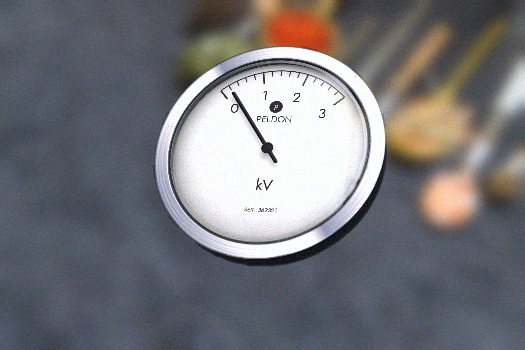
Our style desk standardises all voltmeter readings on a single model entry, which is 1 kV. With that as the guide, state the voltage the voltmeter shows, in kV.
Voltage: 0.2 kV
